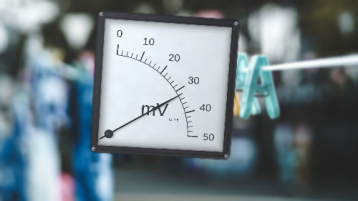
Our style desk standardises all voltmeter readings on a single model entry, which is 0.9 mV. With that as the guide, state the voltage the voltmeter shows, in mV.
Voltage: 32 mV
